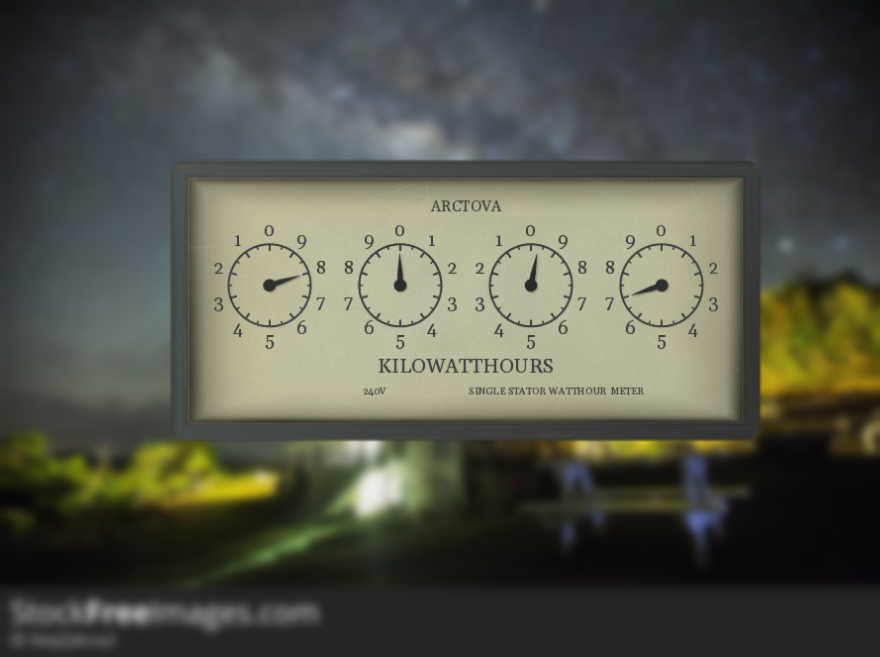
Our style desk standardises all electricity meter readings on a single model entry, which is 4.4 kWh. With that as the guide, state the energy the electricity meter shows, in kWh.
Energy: 7997 kWh
